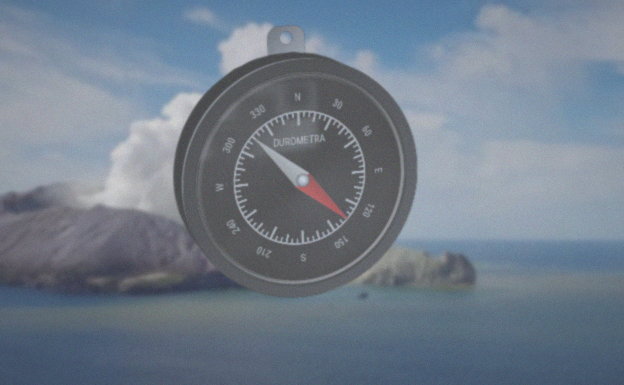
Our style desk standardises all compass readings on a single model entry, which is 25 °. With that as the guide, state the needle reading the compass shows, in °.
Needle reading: 135 °
